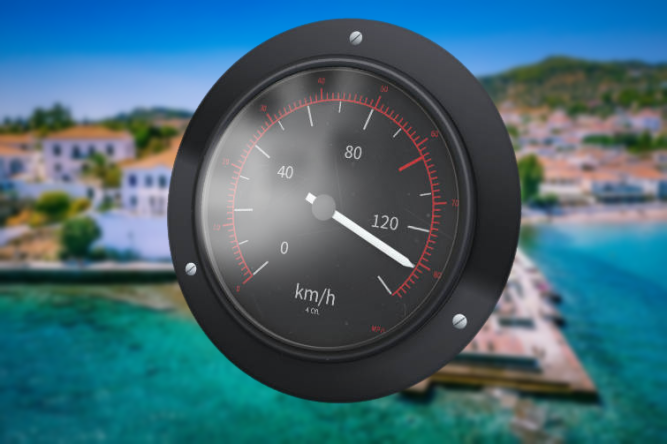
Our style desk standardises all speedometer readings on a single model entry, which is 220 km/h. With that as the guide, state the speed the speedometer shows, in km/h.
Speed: 130 km/h
